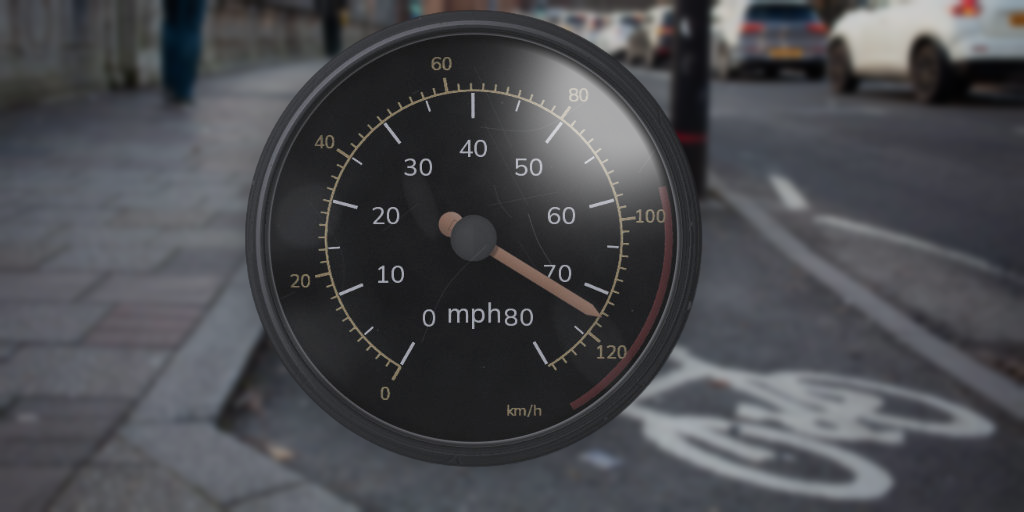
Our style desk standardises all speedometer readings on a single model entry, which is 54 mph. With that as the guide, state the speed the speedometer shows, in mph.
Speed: 72.5 mph
